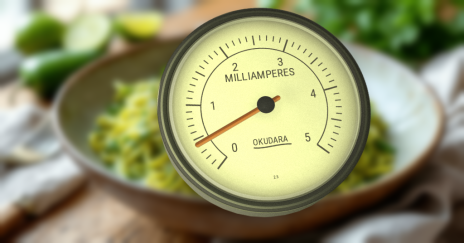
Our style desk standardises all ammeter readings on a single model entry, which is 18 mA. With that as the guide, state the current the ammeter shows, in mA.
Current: 0.4 mA
